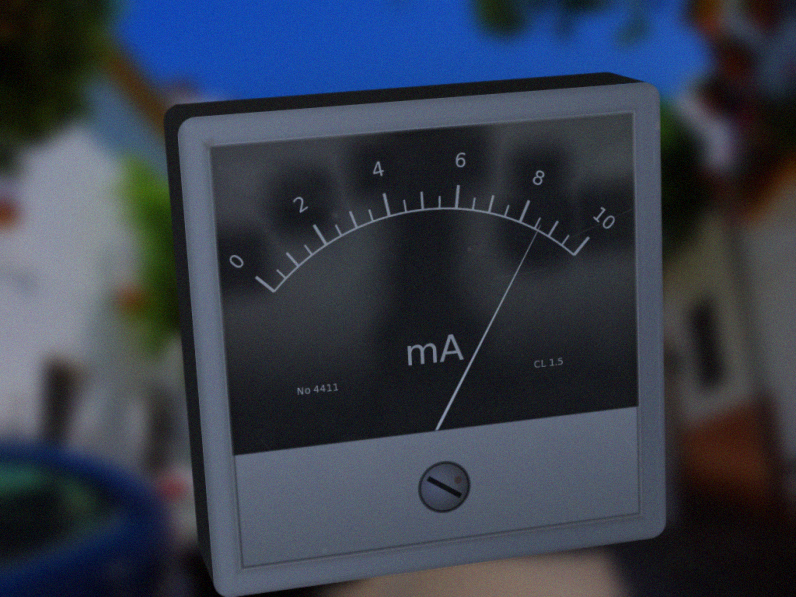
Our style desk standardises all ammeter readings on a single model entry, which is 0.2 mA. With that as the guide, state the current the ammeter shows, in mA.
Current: 8.5 mA
